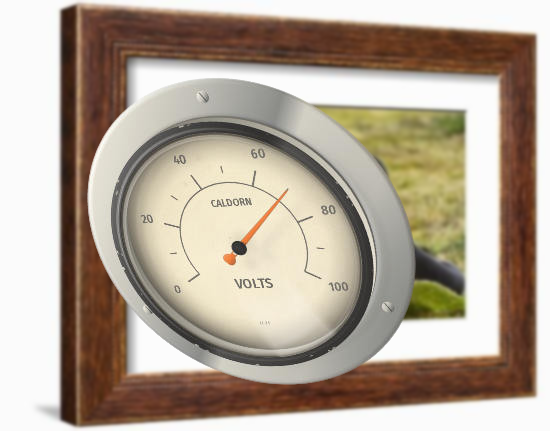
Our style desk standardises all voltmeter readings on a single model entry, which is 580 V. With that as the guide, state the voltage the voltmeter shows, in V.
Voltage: 70 V
